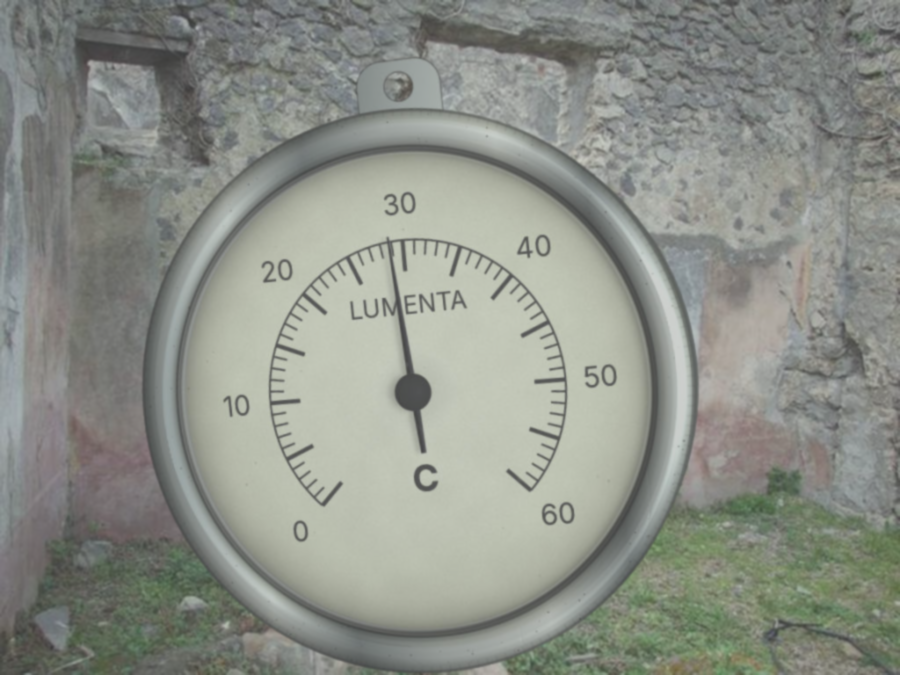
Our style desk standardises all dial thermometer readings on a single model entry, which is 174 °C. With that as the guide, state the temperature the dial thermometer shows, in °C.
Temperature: 29 °C
